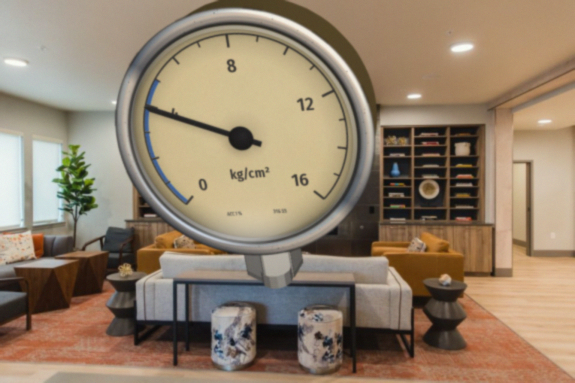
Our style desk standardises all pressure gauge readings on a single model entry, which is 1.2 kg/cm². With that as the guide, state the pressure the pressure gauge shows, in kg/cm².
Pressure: 4 kg/cm²
